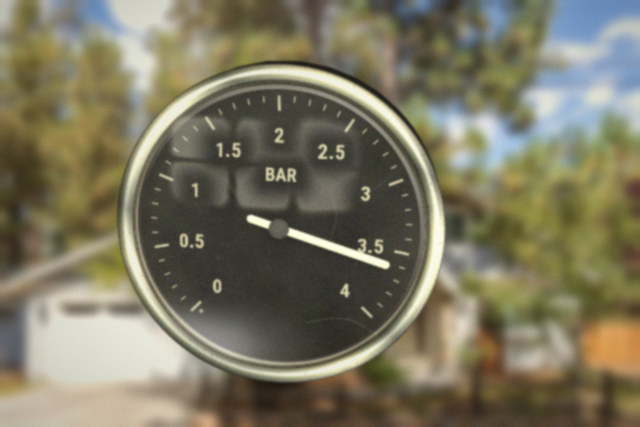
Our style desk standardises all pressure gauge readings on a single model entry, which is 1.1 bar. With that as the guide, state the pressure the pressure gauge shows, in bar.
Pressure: 3.6 bar
